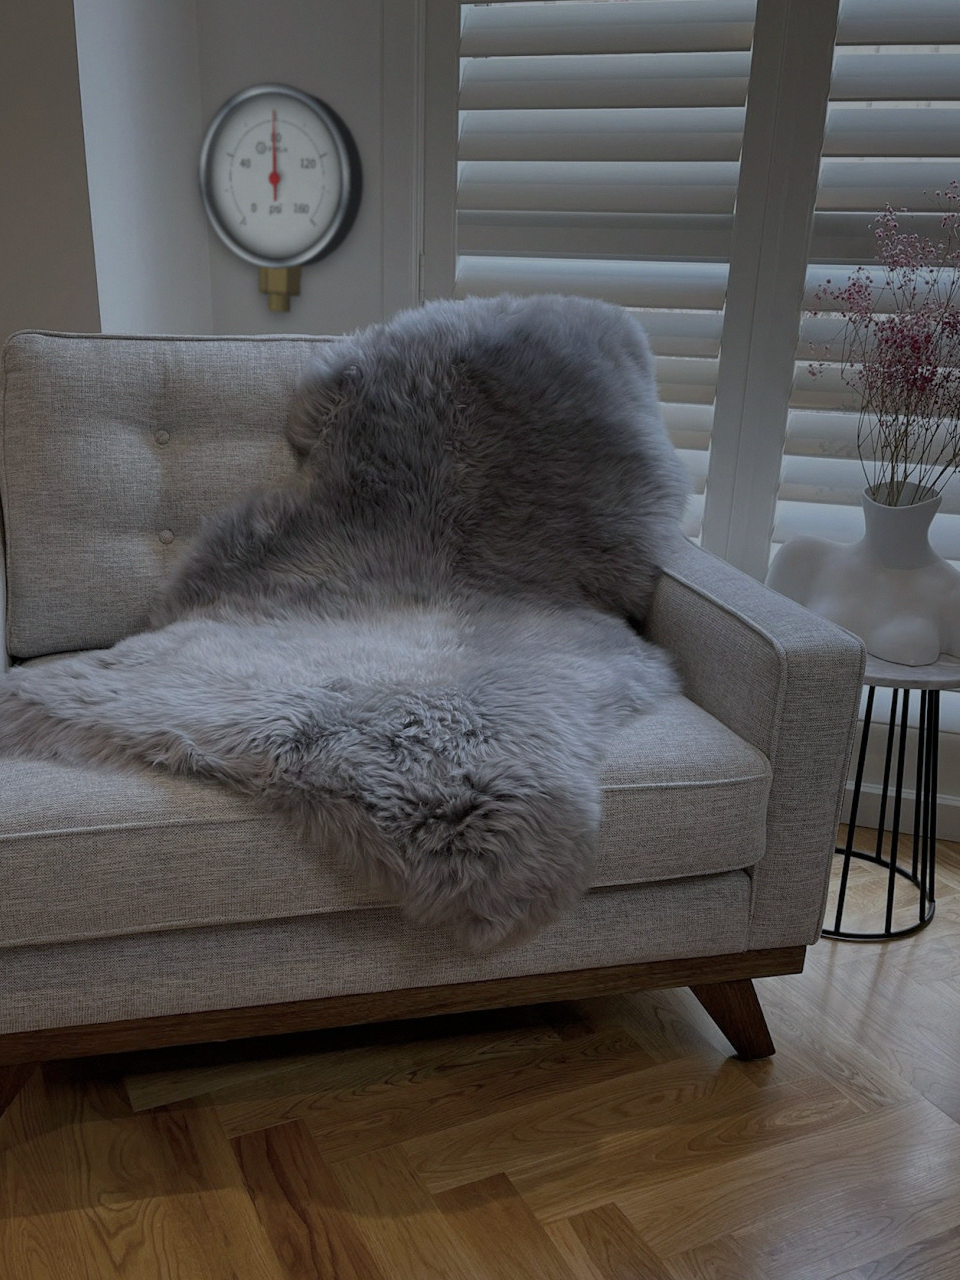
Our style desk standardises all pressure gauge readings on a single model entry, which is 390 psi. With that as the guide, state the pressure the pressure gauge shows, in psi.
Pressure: 80 psi
